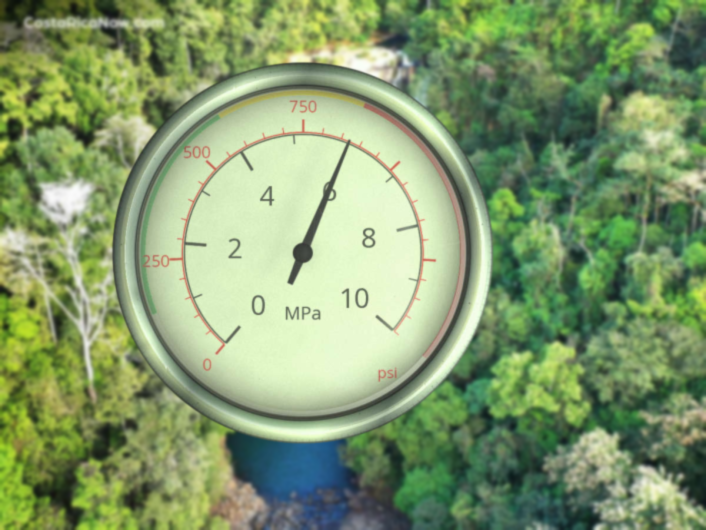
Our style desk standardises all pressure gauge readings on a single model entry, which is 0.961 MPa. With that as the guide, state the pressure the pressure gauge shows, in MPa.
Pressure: 6 MPa
